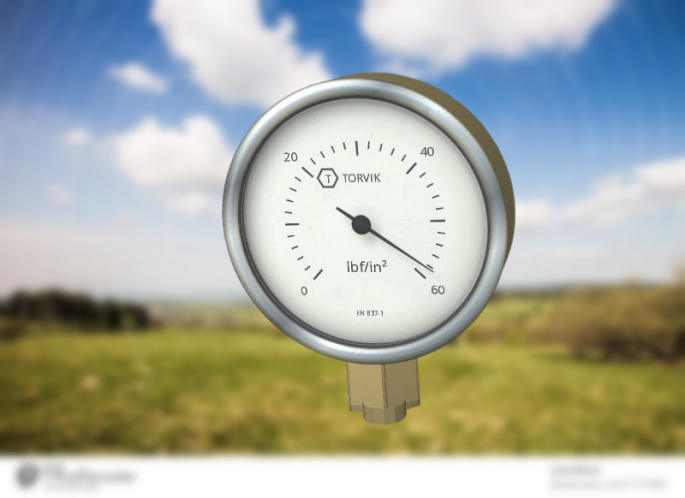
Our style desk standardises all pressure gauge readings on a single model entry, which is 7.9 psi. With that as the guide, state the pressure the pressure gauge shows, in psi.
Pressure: 58 psi
